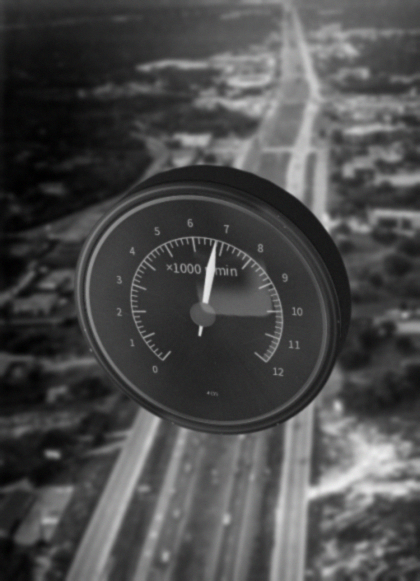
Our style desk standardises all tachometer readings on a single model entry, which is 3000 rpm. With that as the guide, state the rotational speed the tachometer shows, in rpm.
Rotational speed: 6800 rpm
